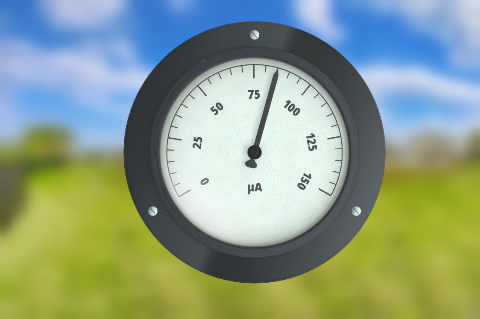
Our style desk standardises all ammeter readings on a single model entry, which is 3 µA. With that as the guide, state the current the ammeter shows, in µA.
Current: 85 µA
